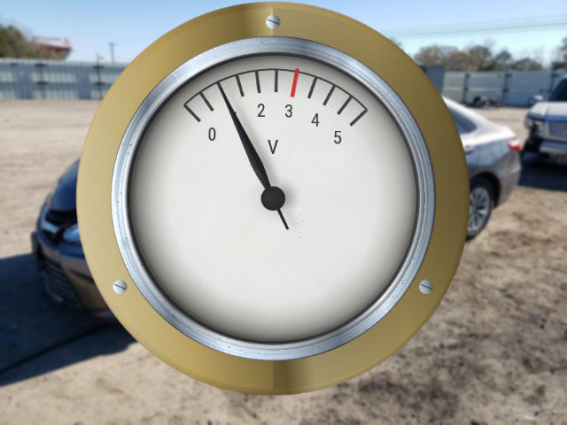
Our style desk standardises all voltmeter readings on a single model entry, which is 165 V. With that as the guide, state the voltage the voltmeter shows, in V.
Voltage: 1 V
